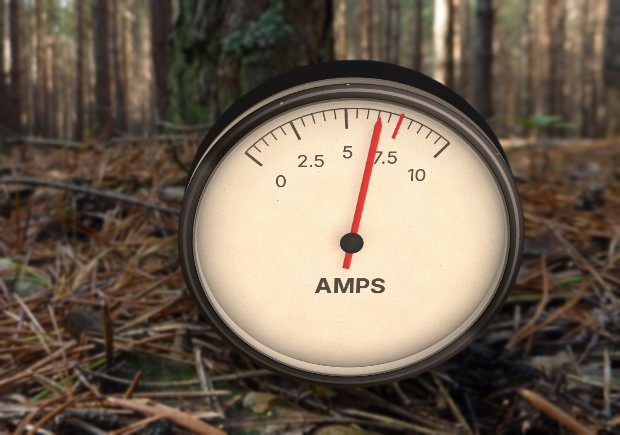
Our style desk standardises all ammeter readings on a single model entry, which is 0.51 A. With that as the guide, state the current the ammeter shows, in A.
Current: 6.5 A
